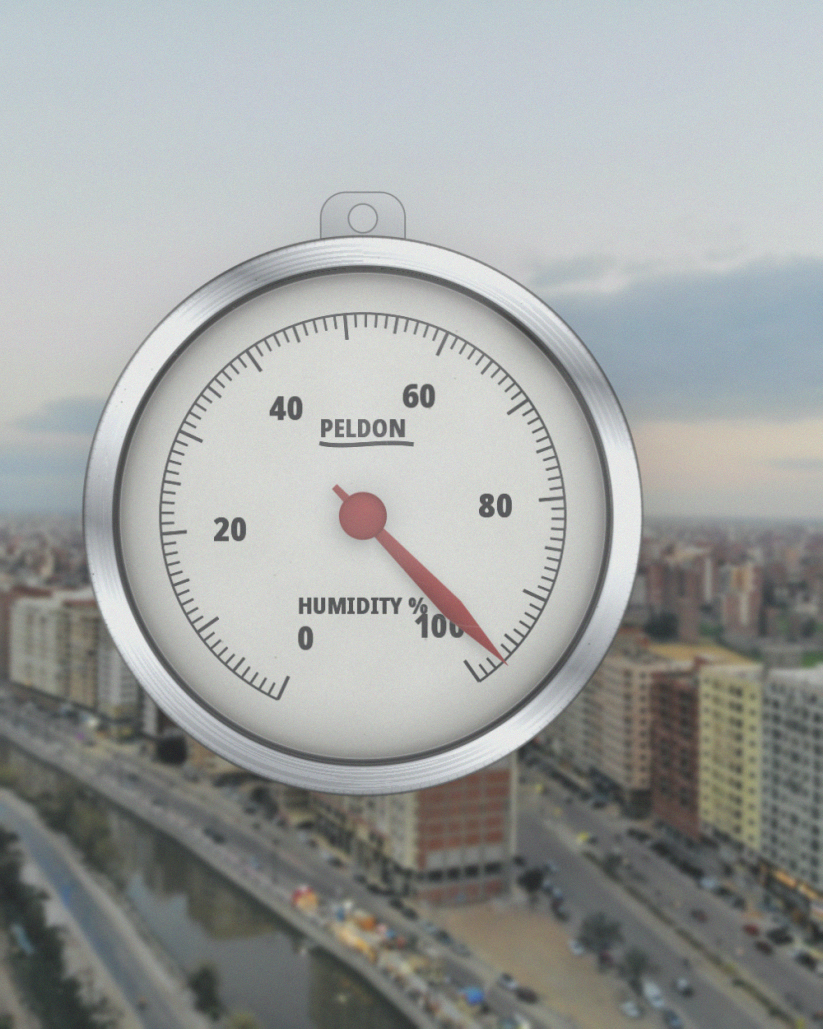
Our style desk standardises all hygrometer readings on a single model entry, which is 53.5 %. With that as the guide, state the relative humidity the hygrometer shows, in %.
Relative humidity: 97 %
